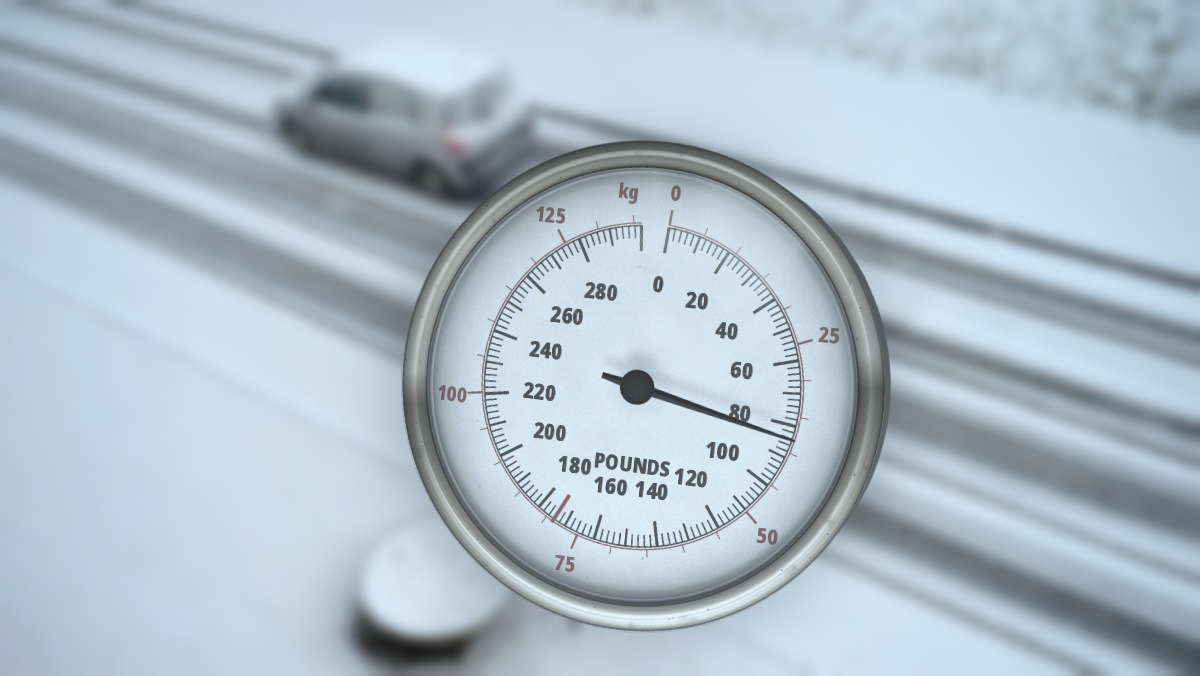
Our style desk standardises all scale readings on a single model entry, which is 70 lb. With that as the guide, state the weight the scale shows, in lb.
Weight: 84 lb
